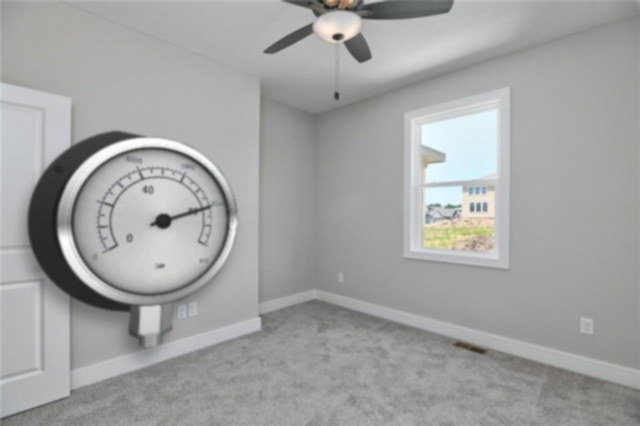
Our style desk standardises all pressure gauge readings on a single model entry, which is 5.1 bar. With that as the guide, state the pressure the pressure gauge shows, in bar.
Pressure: 80 bar
